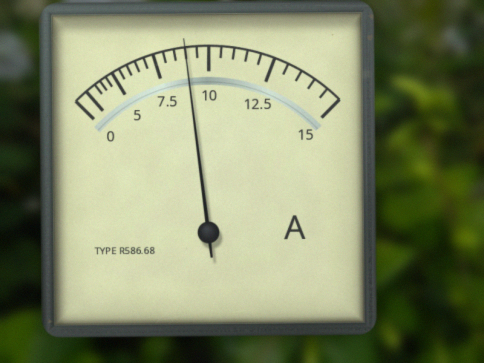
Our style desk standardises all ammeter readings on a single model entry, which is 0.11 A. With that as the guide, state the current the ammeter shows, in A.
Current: 9 A
